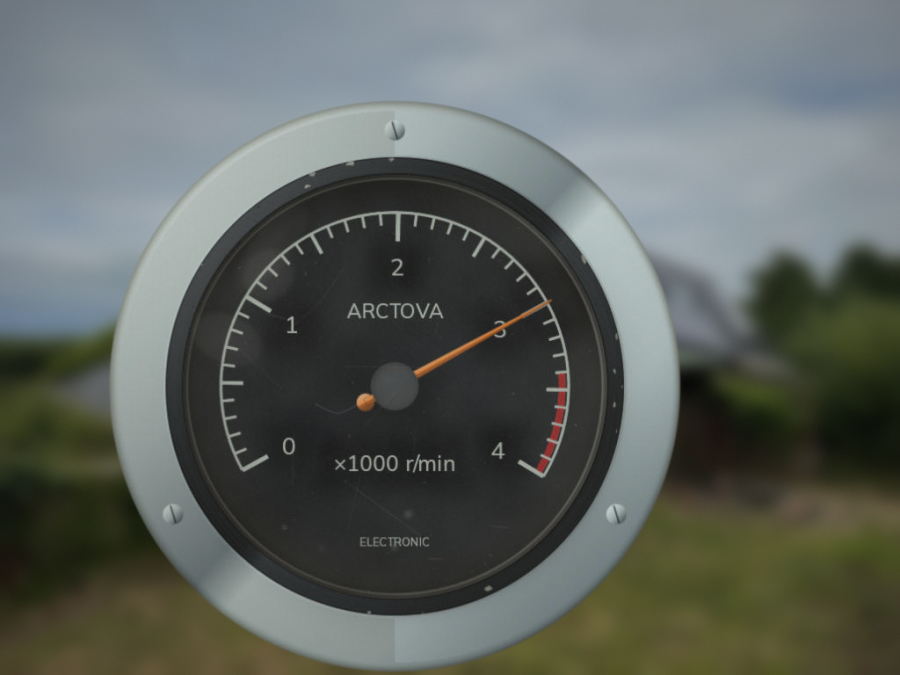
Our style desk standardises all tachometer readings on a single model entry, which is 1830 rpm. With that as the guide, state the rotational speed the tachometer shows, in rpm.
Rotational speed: 3000 rpm
